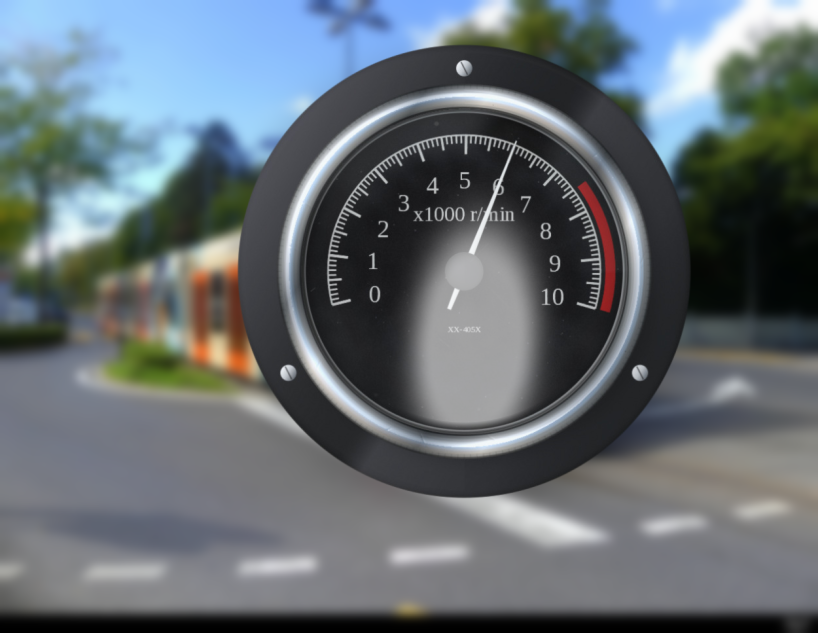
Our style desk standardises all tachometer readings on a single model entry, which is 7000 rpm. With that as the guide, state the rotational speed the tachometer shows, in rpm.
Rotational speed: 6000 rpm
